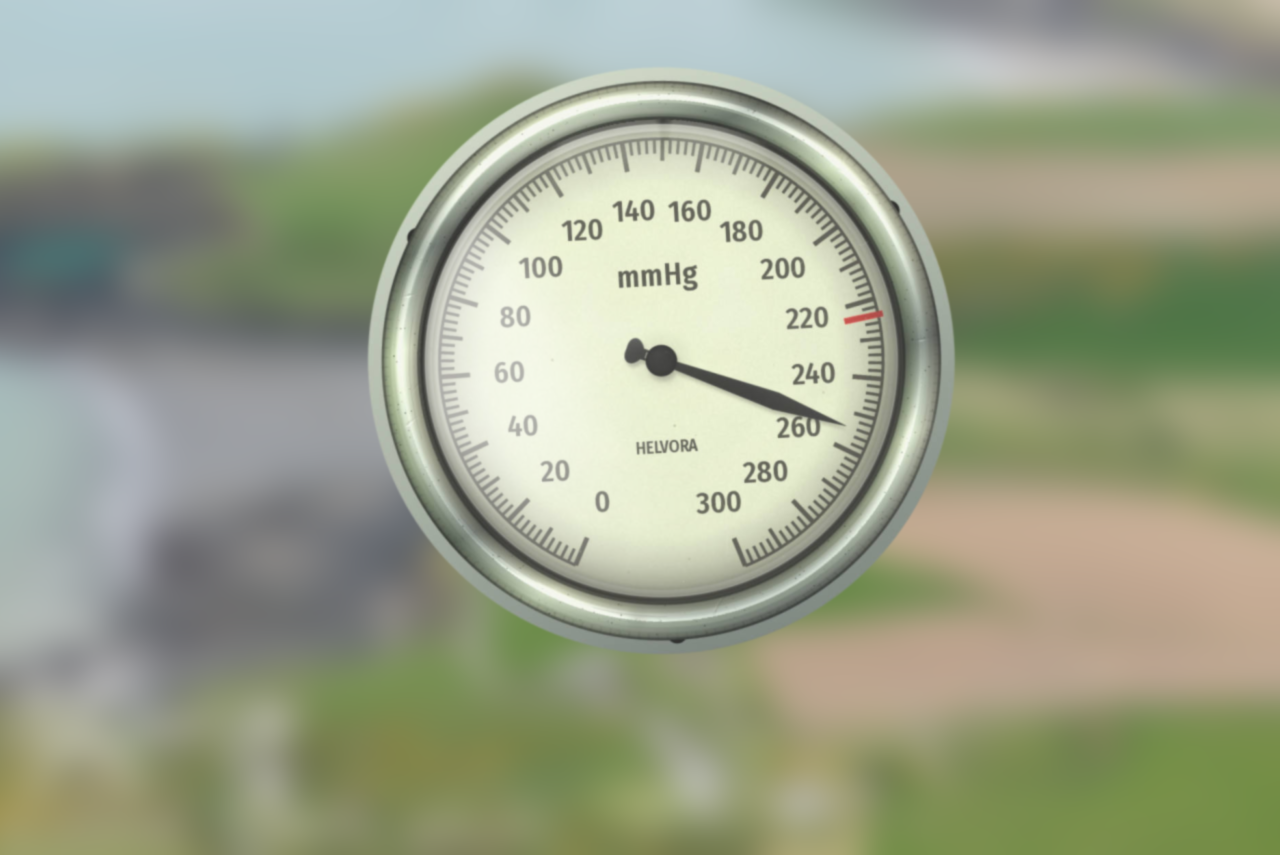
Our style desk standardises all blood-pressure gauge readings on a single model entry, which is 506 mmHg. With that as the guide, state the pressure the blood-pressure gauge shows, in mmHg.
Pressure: 254 mmHg
